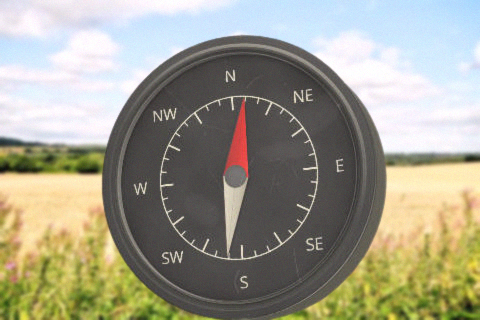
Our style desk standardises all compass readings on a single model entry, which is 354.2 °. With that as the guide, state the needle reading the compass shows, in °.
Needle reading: 10 °
